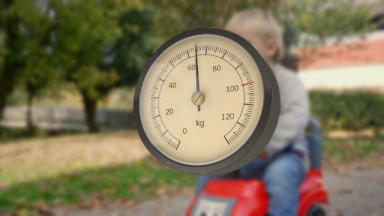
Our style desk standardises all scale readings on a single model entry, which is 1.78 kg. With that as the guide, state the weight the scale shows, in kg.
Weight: 65 kg
